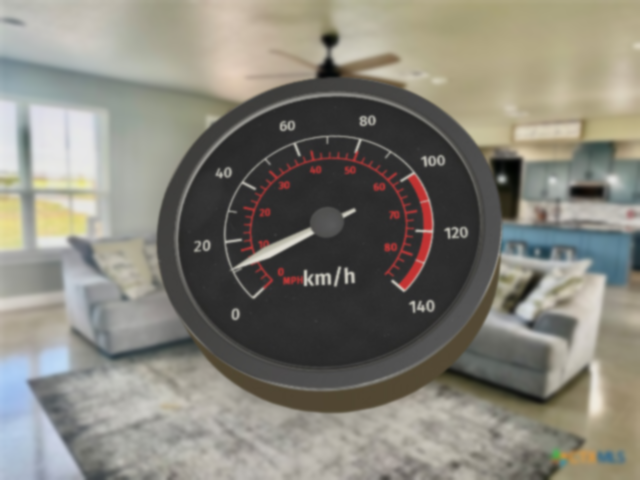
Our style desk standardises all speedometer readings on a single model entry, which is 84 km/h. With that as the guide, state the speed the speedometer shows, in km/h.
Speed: 10 km/h
